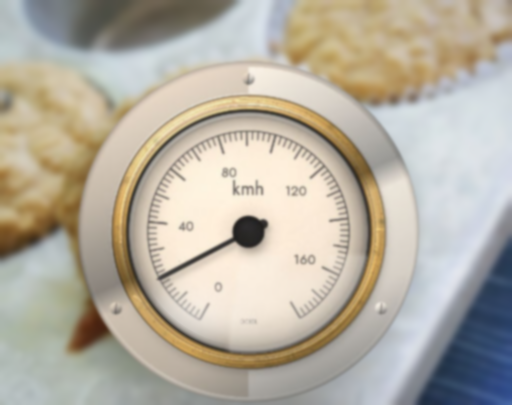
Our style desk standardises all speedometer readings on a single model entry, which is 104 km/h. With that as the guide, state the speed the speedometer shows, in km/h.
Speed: 20 km/h
